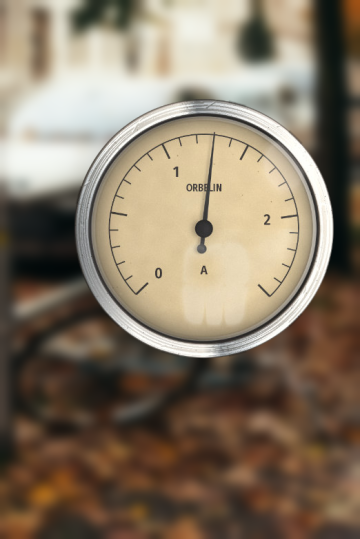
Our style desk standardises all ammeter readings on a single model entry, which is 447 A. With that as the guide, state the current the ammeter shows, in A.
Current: 1.3 A
